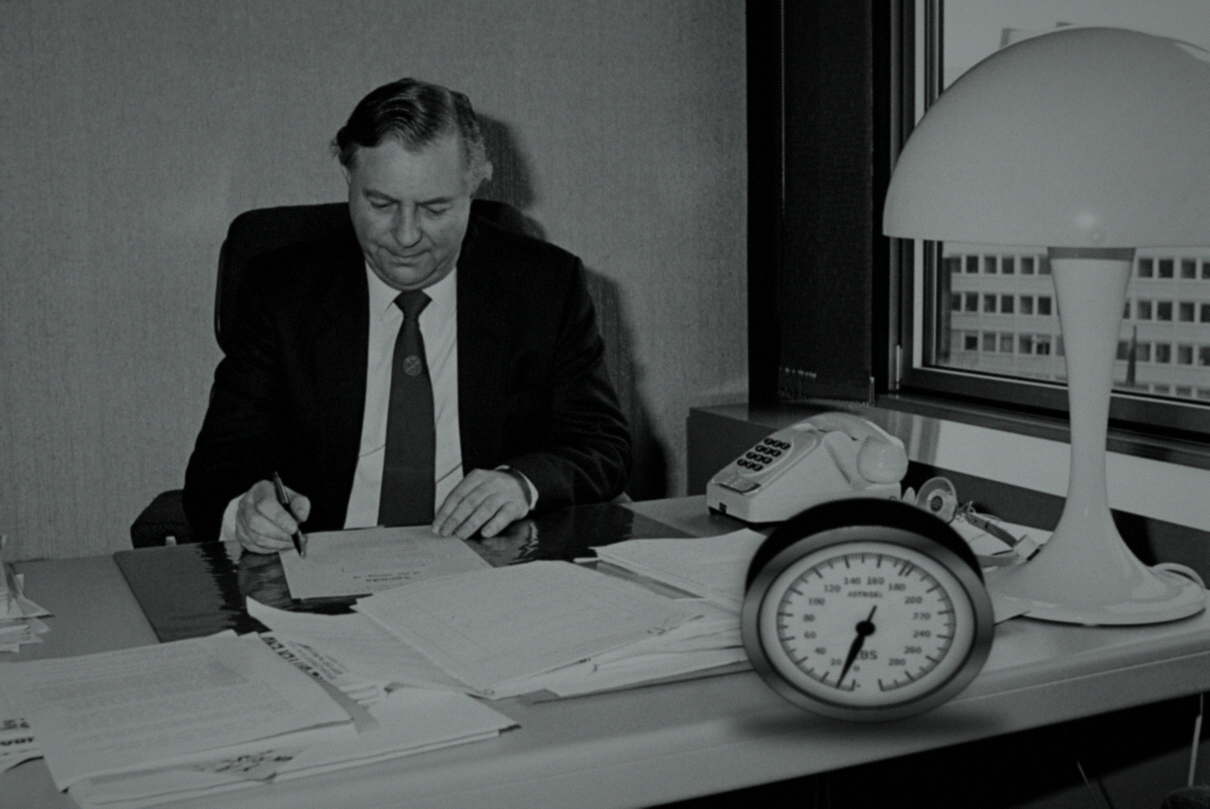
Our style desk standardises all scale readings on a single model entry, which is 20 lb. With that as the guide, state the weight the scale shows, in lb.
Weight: 10 lb
